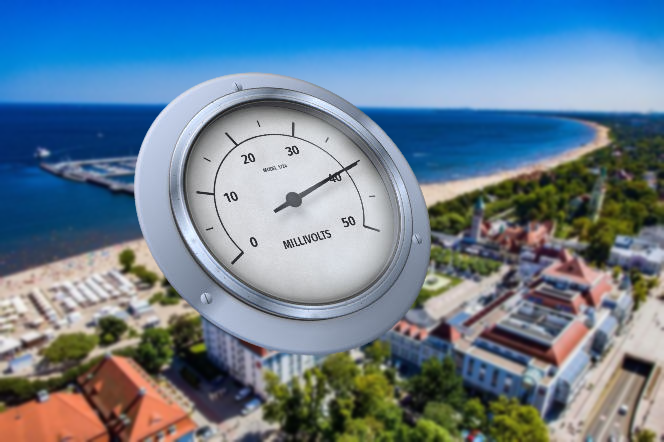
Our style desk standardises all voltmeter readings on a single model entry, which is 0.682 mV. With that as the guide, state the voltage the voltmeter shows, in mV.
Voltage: 40 mV
